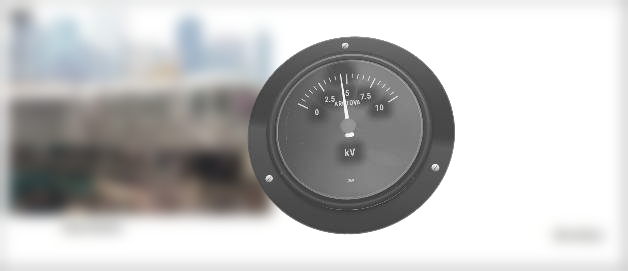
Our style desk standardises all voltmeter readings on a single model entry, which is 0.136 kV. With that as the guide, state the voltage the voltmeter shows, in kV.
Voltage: 4.5 kV
